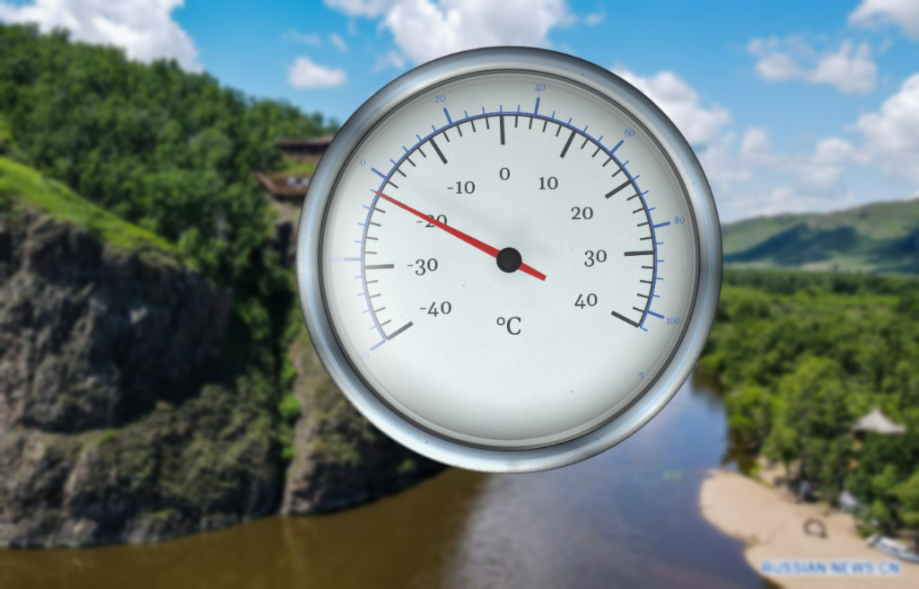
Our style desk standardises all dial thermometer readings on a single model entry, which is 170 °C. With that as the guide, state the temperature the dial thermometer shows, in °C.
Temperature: -20 °C
